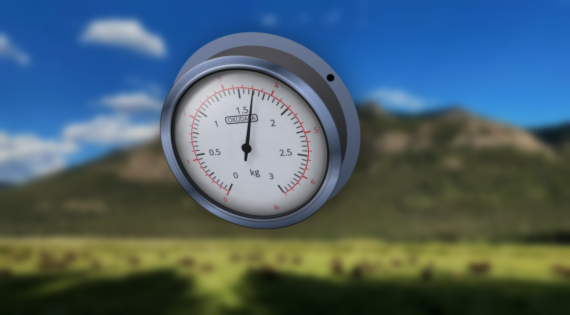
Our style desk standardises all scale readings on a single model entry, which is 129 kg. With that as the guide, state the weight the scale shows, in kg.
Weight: 1.65 kg
